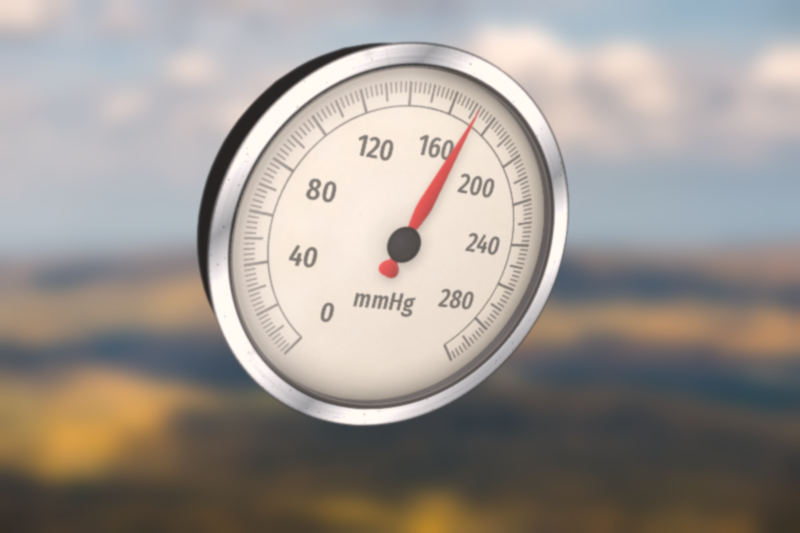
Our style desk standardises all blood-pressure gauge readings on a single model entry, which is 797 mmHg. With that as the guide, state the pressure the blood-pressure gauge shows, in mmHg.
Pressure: 170 mmHg
